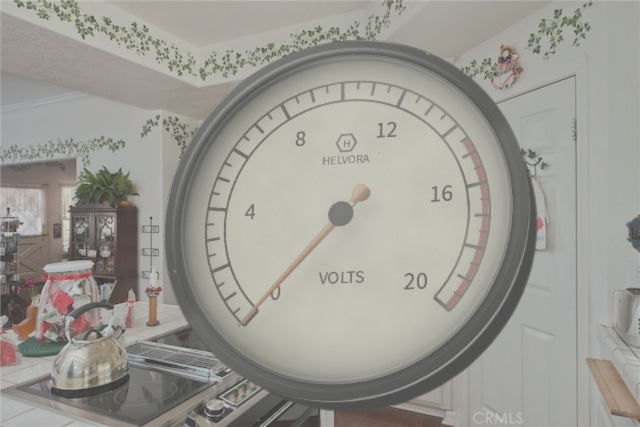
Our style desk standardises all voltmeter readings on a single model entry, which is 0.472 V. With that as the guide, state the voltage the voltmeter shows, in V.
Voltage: 0 V
